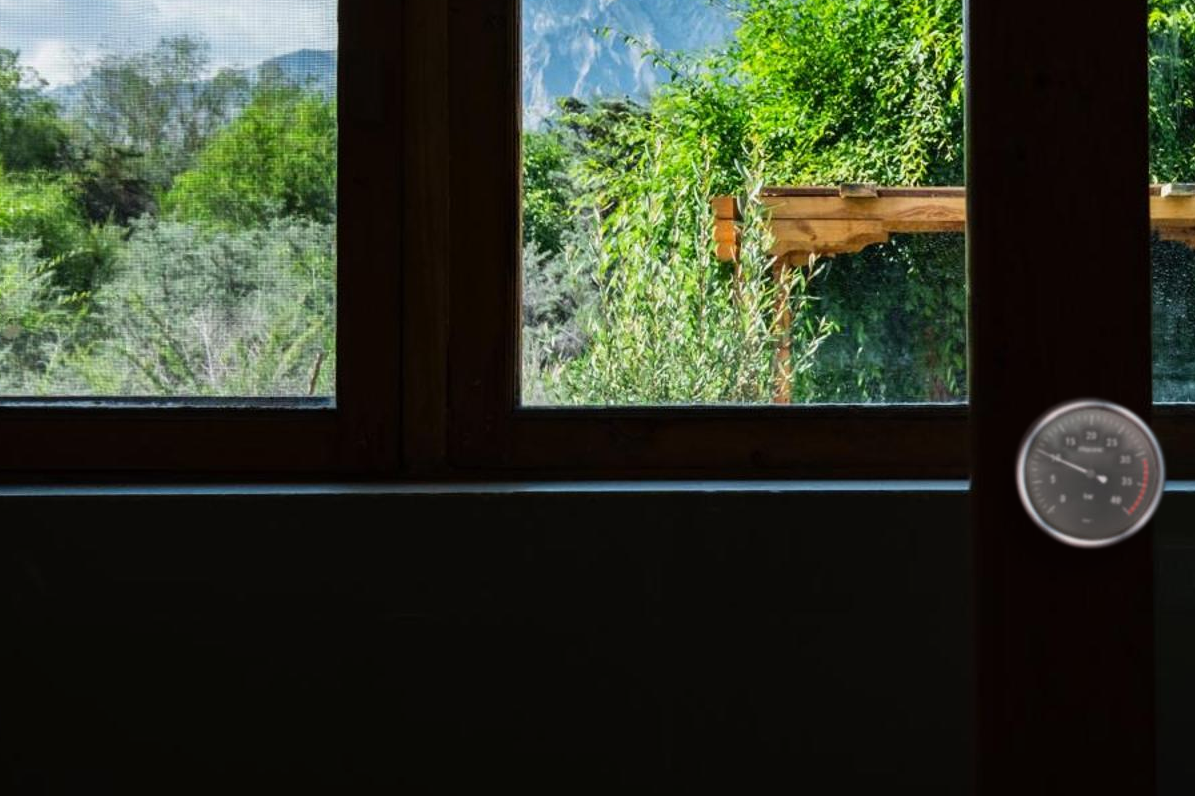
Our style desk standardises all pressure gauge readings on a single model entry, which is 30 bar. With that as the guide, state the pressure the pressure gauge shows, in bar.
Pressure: 10 bar
